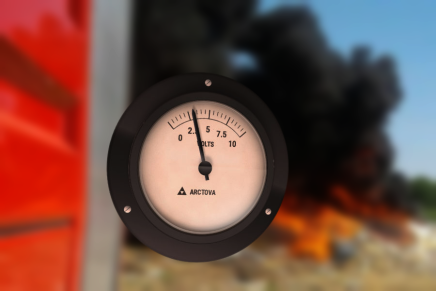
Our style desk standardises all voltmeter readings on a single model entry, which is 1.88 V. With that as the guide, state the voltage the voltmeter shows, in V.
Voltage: 3 V
